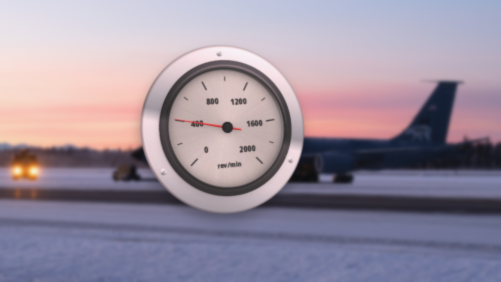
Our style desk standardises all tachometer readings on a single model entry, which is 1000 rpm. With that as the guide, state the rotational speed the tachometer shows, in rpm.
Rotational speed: 400 rpm
